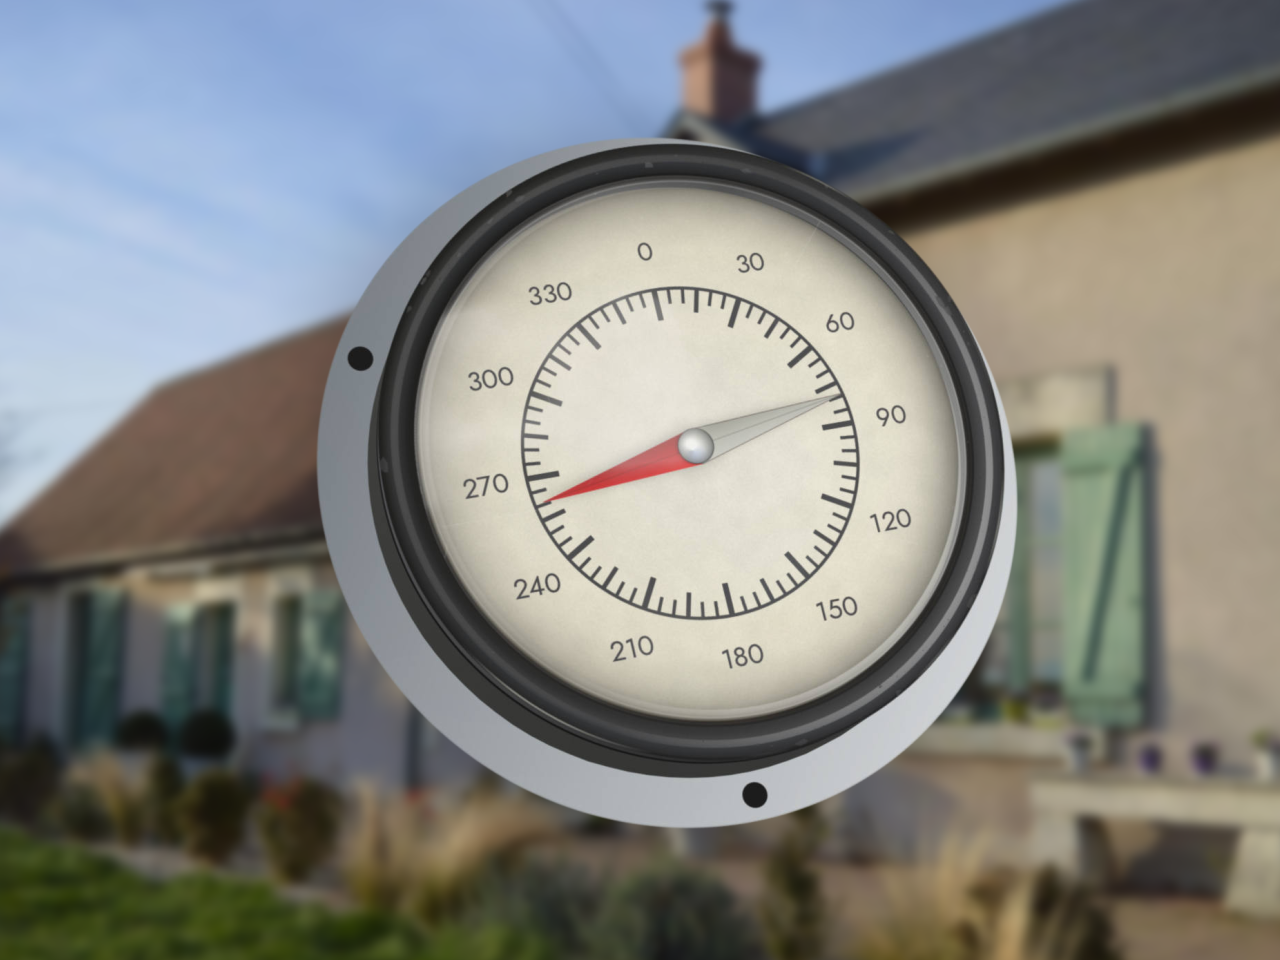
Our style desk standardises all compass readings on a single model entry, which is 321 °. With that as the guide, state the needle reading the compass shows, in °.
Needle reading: 260 °
